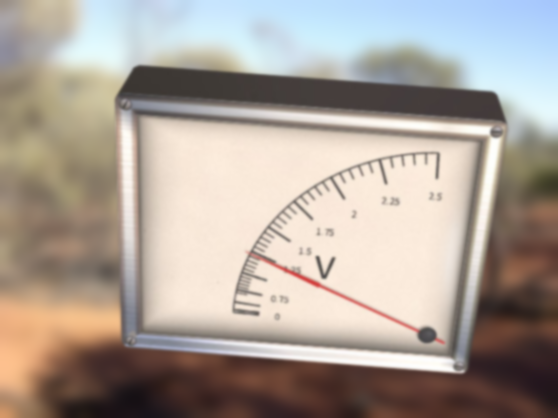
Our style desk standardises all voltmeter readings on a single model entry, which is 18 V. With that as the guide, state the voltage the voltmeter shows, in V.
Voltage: 1.25 V
